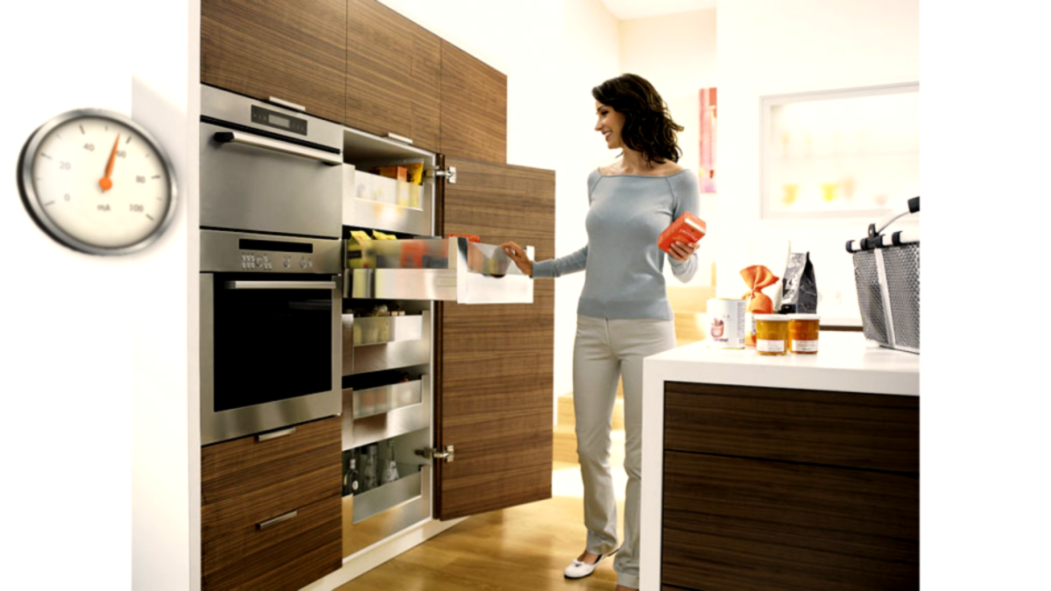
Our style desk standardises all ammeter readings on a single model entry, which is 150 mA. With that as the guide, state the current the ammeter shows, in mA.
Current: 55 mA
